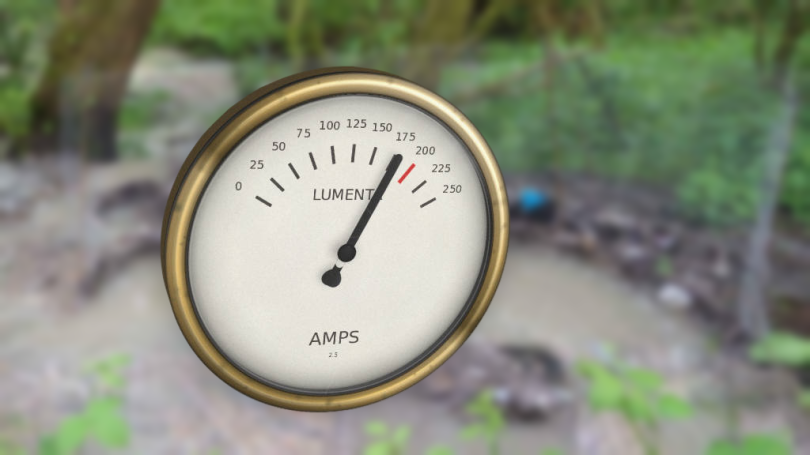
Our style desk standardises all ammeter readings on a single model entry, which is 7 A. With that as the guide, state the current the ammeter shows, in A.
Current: 175 A
